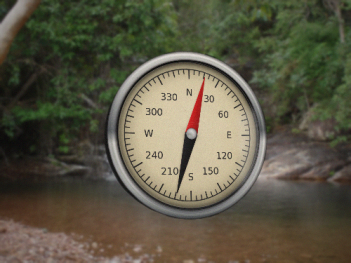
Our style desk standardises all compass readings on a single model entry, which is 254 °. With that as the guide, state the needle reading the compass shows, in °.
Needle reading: 15 °
